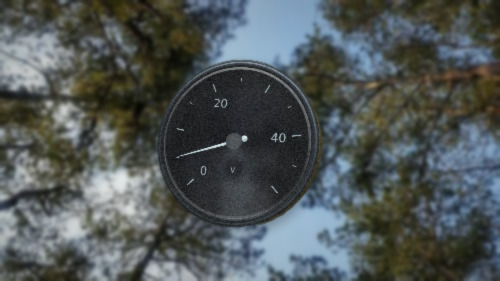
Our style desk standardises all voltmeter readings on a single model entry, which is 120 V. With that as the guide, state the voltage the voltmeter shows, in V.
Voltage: 5 V
